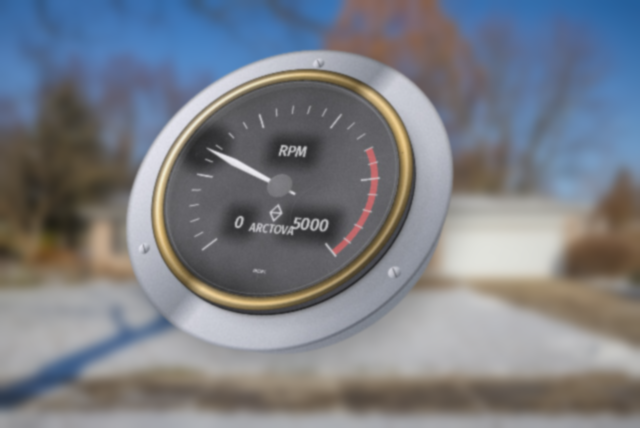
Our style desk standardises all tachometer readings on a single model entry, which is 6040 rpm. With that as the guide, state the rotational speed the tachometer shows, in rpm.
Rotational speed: 1300 rpm
